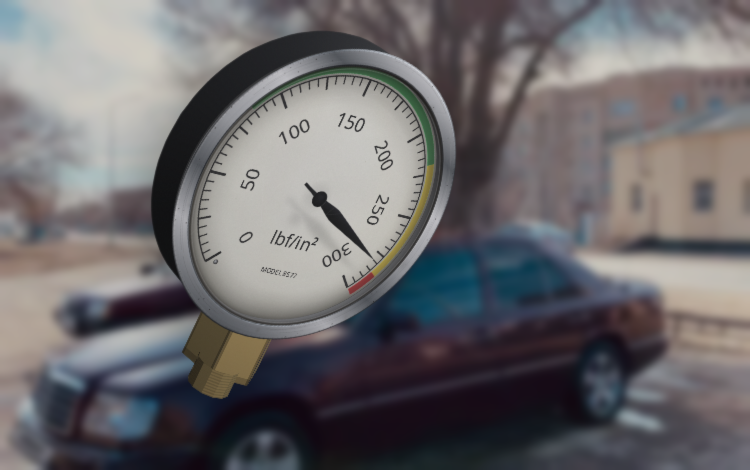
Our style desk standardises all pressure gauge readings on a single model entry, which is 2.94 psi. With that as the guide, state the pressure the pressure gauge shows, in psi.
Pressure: 280 psi
